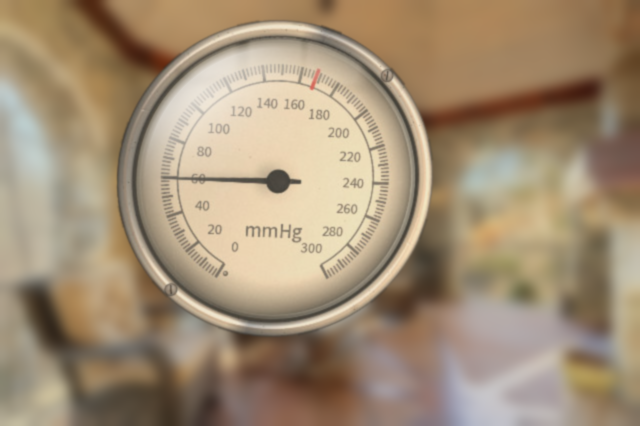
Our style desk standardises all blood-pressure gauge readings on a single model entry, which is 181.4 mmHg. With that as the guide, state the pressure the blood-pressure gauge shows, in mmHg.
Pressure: 60 mmHg
